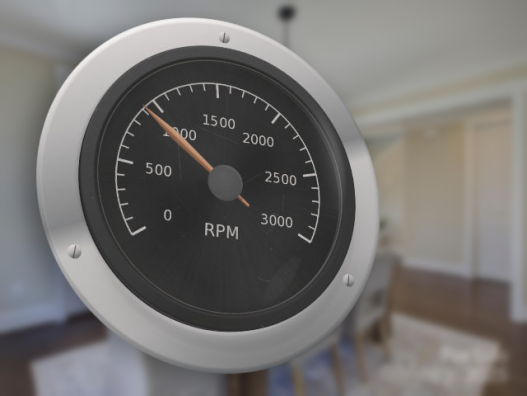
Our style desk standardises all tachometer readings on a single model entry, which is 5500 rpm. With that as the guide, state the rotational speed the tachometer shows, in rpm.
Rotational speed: 900 rpm
